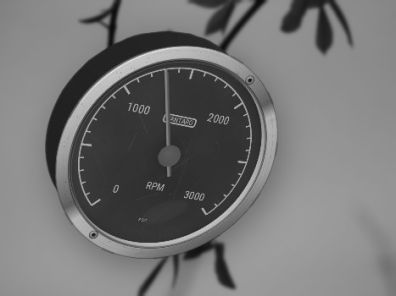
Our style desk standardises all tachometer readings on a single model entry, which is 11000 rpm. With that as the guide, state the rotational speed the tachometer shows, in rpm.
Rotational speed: 1300 rpm
